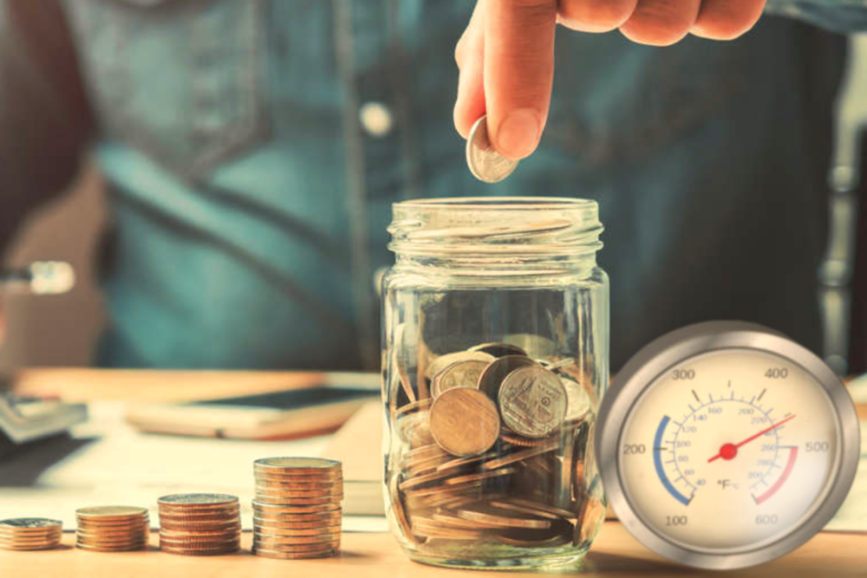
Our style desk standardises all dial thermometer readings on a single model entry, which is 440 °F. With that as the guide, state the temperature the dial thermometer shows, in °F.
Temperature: 450 °F
